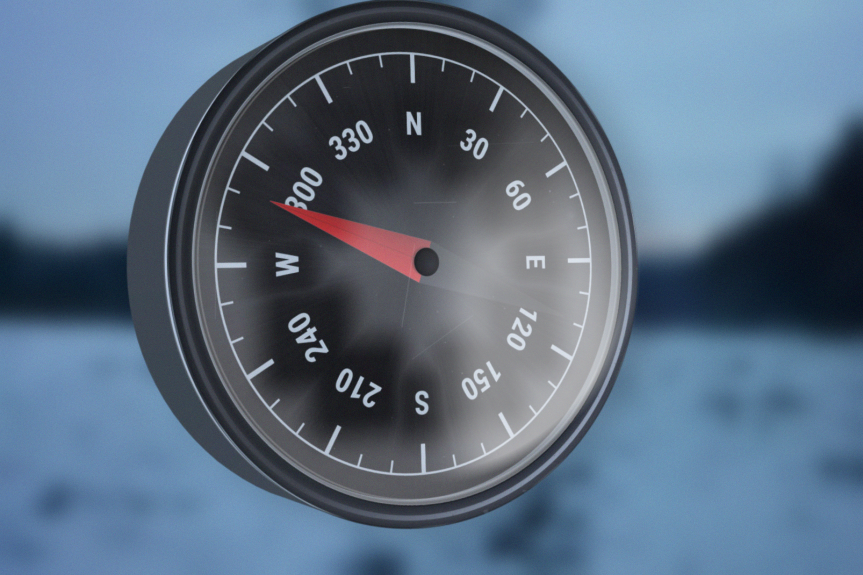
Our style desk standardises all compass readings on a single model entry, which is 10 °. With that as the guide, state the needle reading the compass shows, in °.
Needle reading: 290 °
